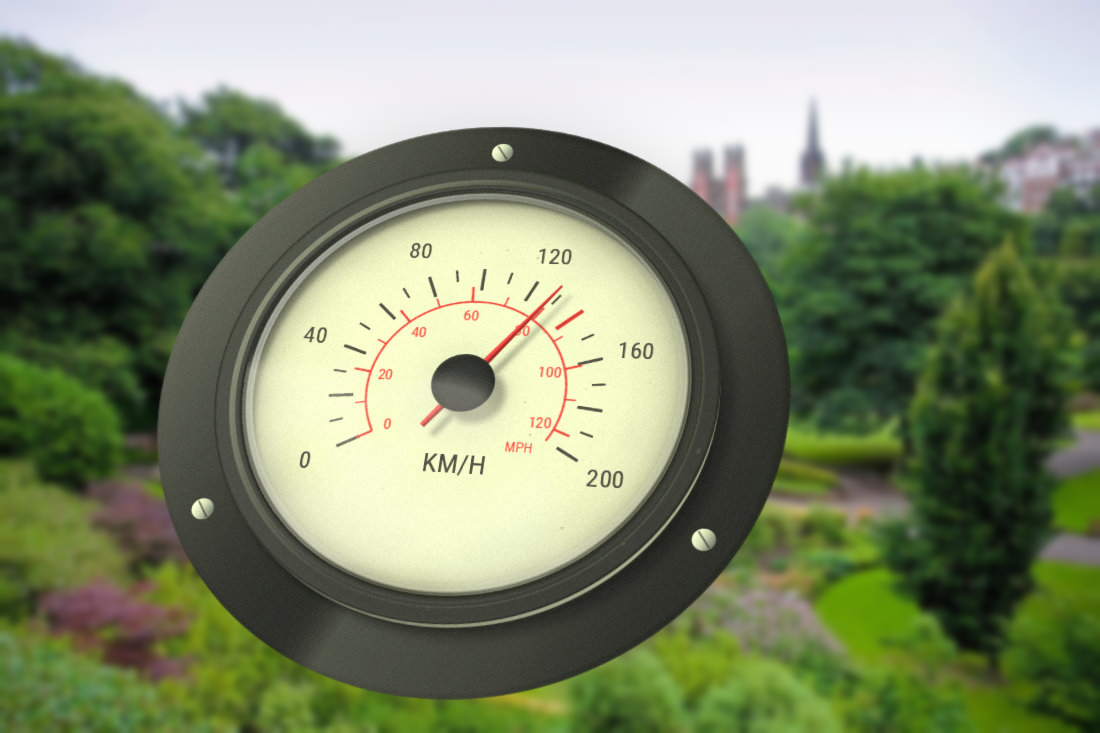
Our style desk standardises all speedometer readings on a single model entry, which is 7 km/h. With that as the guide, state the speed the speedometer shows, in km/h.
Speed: 130 km/h
